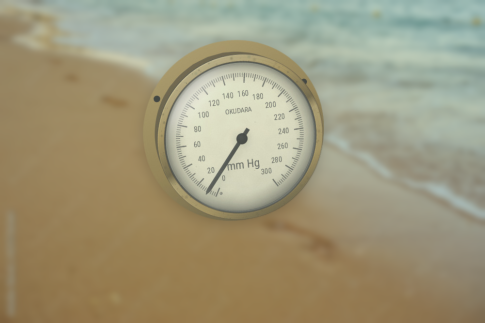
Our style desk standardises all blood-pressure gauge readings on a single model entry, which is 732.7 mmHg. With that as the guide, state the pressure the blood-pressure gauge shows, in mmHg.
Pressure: 10 mmHg
